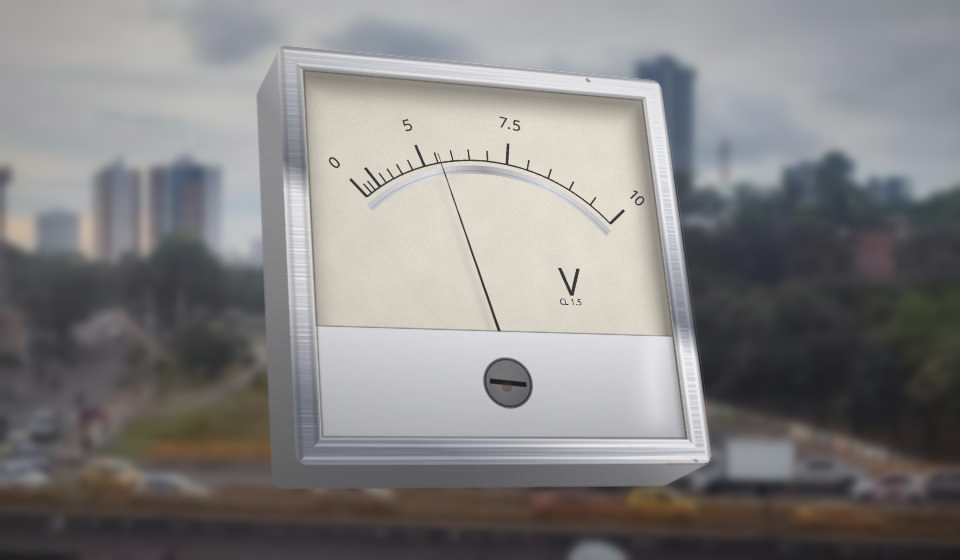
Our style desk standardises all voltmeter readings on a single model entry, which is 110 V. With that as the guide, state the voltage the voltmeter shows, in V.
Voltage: 5.5 V
